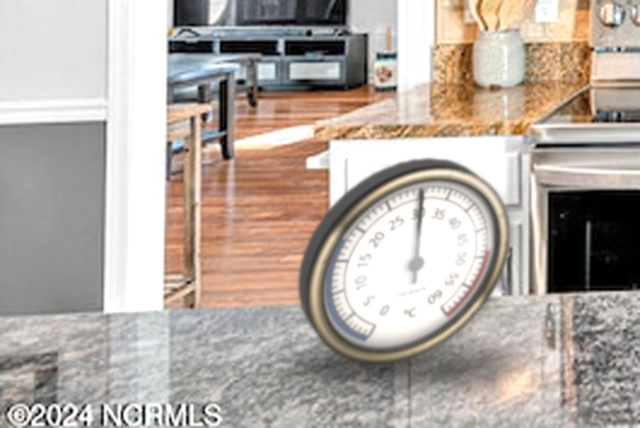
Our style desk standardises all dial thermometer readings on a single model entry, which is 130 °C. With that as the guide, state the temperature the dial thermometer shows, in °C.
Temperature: 30 °C
